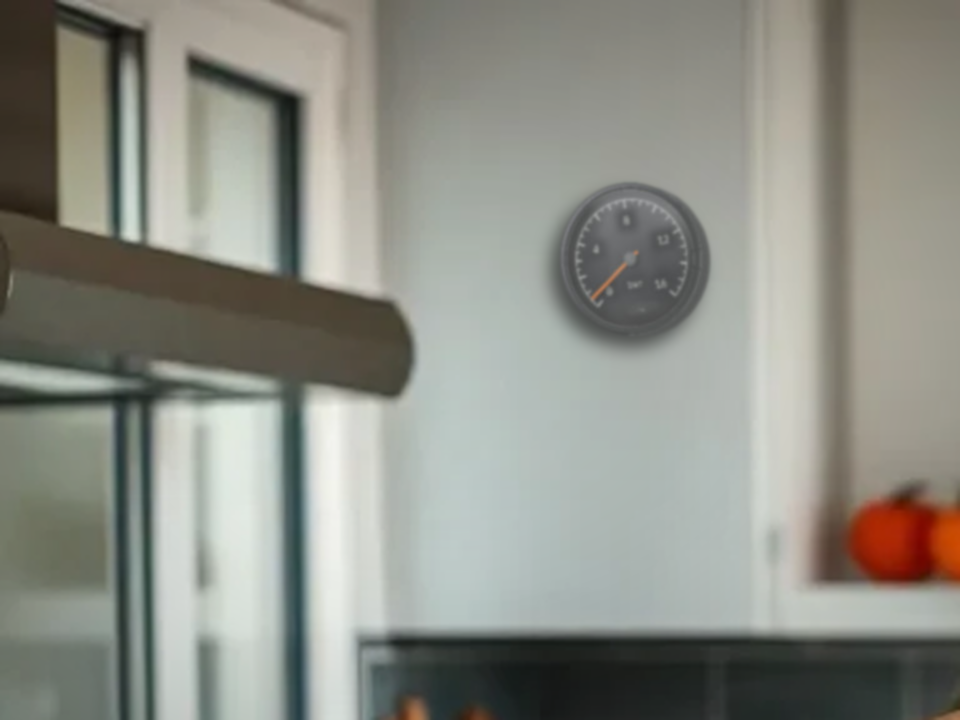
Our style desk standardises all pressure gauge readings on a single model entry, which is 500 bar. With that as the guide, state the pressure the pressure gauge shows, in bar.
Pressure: 0.5 bar
